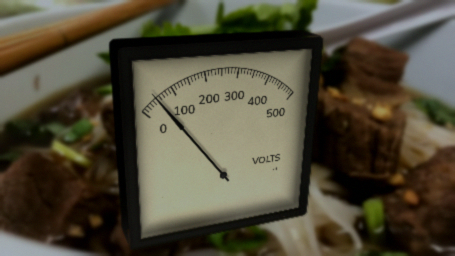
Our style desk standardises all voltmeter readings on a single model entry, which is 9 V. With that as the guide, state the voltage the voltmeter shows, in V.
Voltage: 50 V
